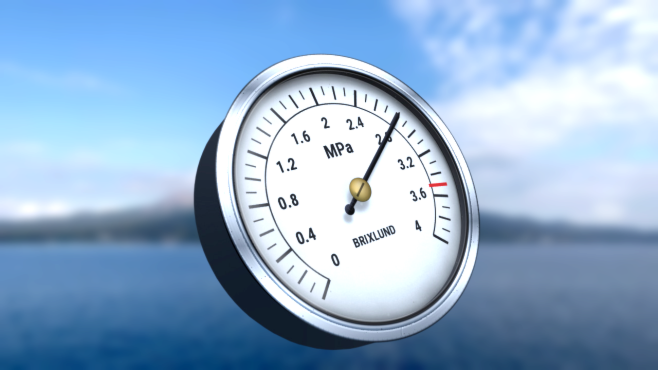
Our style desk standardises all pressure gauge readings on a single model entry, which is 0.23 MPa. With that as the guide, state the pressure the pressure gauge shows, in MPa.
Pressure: 2.8 MPa
